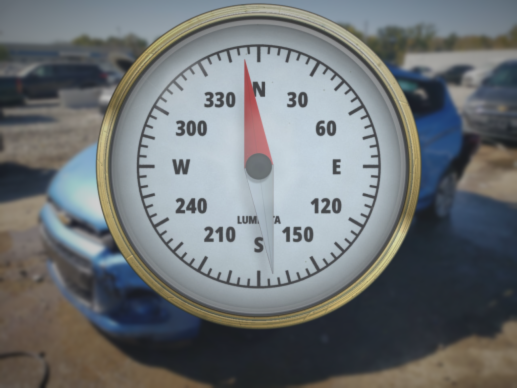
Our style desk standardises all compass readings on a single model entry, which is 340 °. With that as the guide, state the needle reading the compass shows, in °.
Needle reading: 352.5 °
